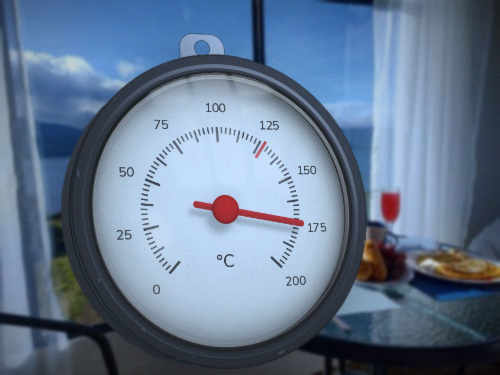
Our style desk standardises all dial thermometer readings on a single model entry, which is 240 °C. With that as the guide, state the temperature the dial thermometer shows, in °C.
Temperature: 175 °C
